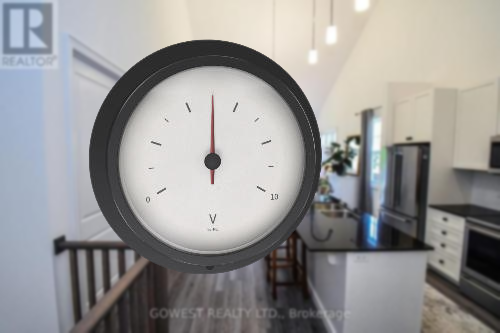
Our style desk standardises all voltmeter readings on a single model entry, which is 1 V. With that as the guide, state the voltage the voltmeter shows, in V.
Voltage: 5 V
